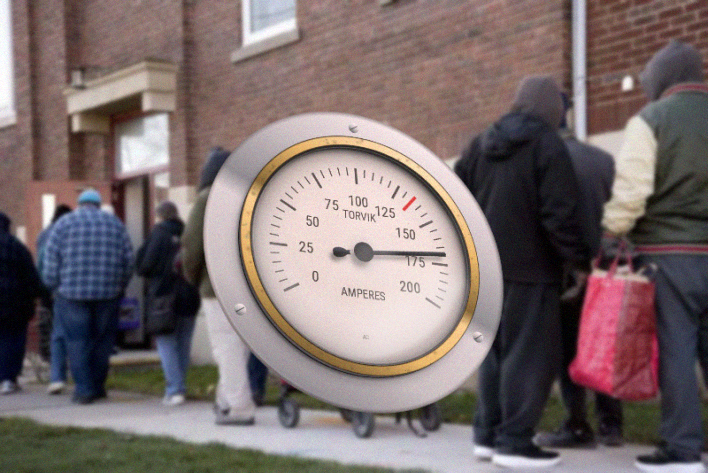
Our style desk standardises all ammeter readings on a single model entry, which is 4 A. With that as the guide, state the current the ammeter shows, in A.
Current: 170 A
